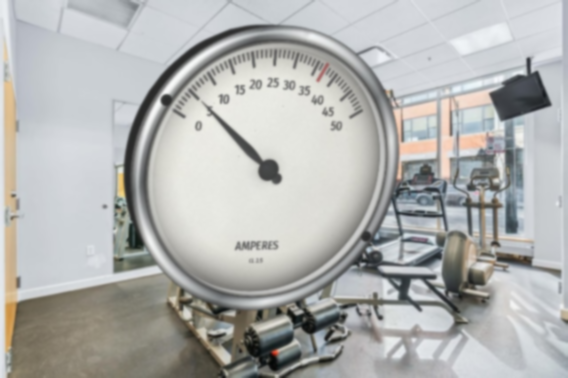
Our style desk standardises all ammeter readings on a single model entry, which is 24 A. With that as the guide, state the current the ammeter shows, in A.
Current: 5 A
